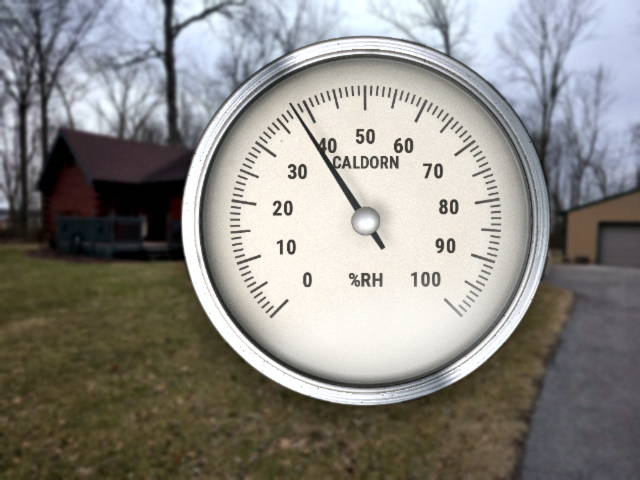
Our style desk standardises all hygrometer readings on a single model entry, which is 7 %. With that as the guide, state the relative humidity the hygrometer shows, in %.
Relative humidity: 38 %
